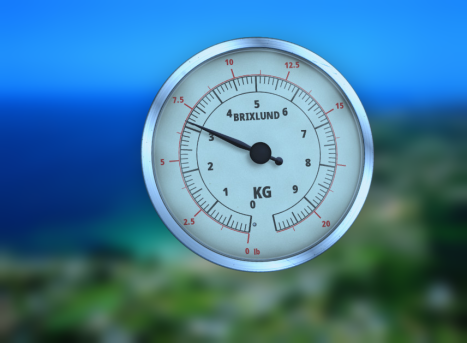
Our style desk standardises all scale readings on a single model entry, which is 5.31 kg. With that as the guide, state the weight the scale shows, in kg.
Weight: 3.1 kg
